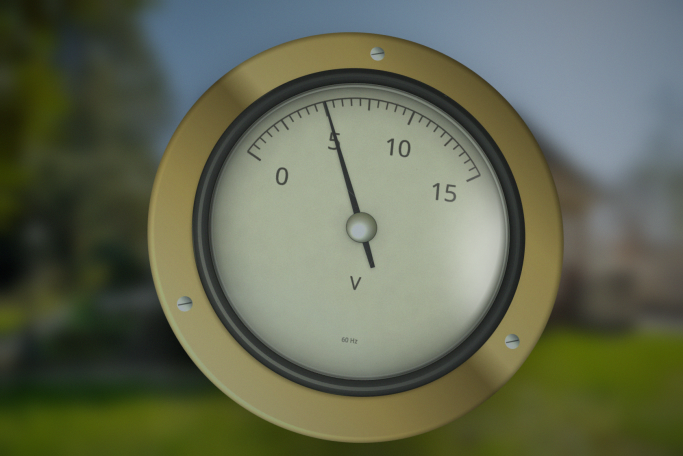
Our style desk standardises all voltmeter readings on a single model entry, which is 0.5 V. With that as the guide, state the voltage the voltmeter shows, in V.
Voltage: 5 V
